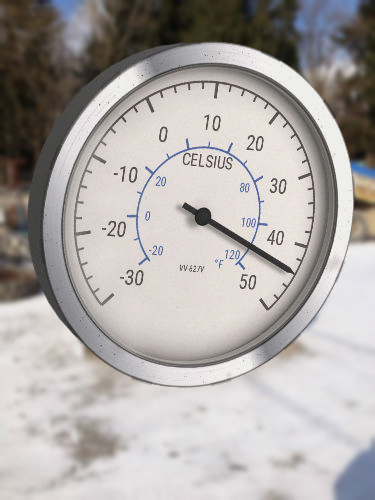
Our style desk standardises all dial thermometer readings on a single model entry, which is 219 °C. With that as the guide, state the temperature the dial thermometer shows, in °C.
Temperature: 44 °C
